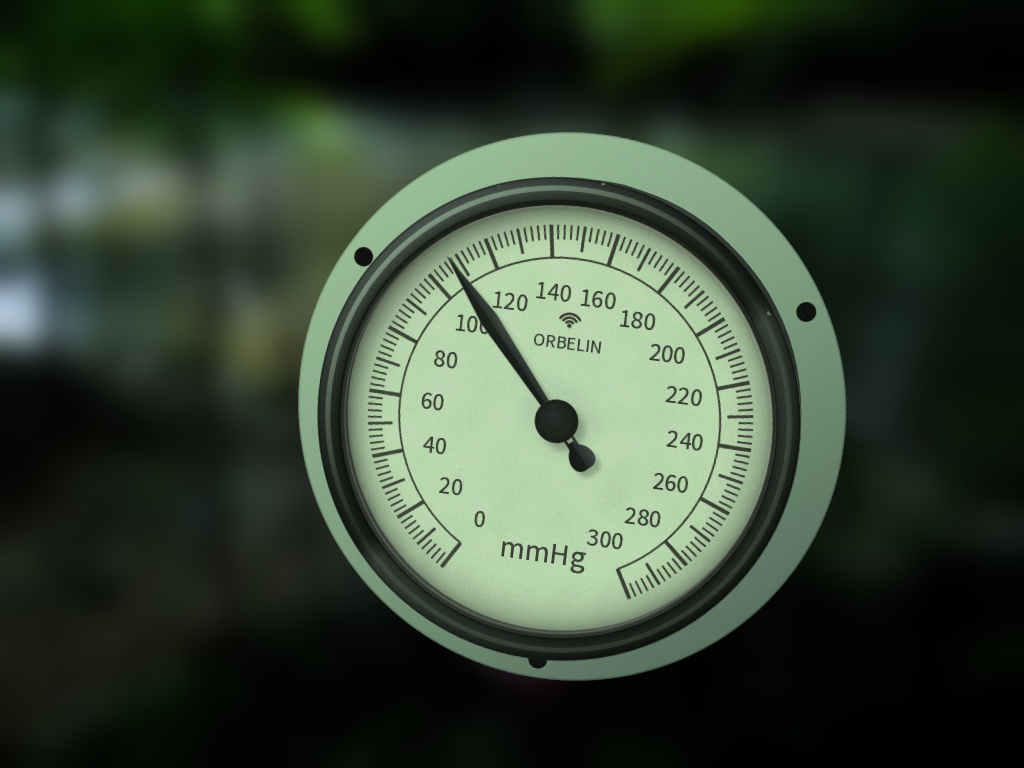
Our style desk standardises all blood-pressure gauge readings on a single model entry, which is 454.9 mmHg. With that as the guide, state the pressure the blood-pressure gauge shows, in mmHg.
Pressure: 108 mmHg
